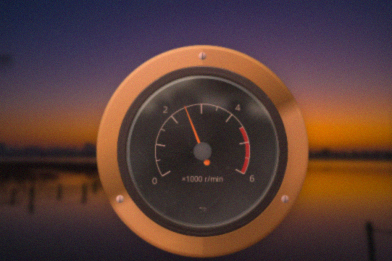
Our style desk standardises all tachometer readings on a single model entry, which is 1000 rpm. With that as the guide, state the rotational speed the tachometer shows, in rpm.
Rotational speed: 2500 rpm
